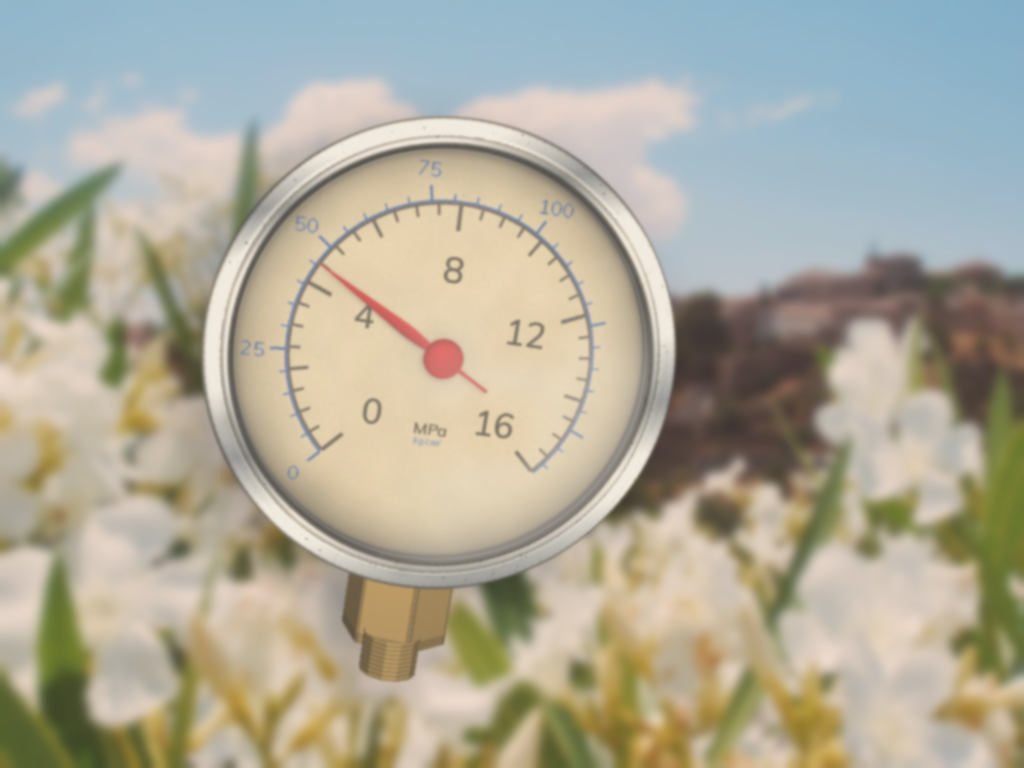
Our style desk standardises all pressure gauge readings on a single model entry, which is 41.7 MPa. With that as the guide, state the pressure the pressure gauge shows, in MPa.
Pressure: 4.5 MPa
